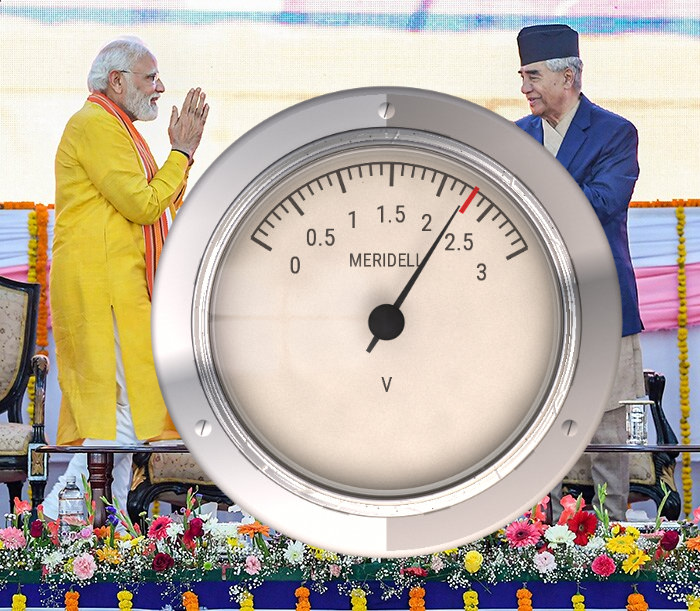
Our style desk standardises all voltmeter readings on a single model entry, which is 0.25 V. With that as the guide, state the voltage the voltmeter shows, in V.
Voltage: 2.25 V
